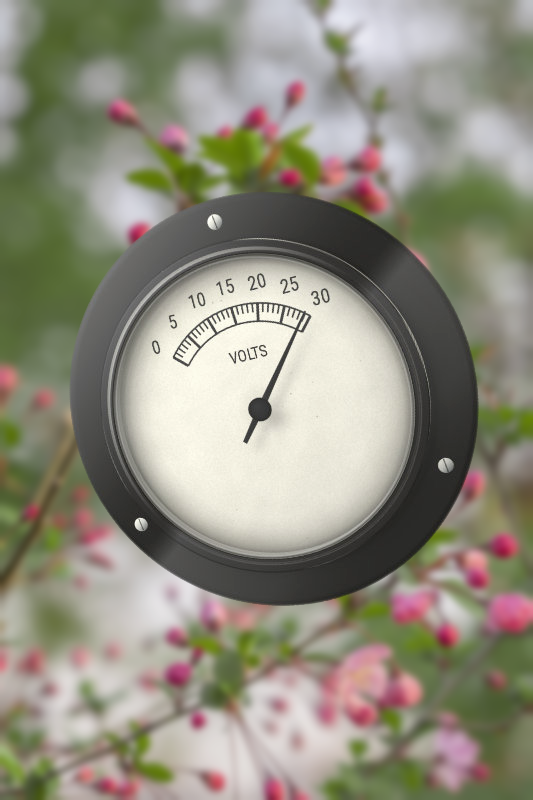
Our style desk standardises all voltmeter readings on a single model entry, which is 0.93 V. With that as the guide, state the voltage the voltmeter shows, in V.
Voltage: 29 V
